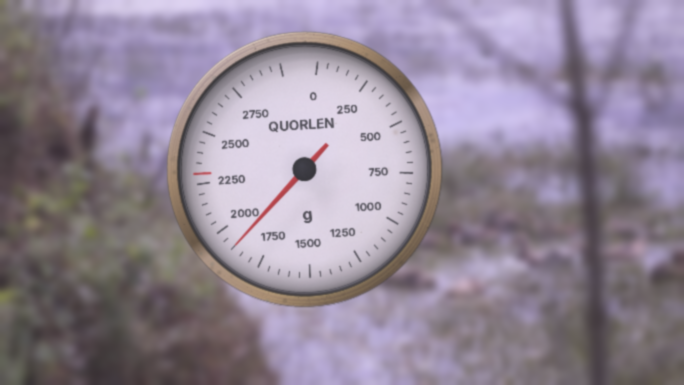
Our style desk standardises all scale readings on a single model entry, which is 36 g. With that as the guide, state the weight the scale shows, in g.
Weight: 1900 g
